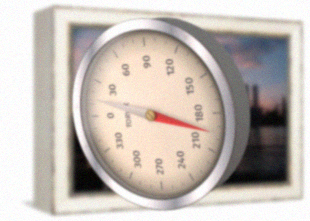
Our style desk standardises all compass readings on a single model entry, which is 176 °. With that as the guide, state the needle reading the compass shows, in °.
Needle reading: 195 °
